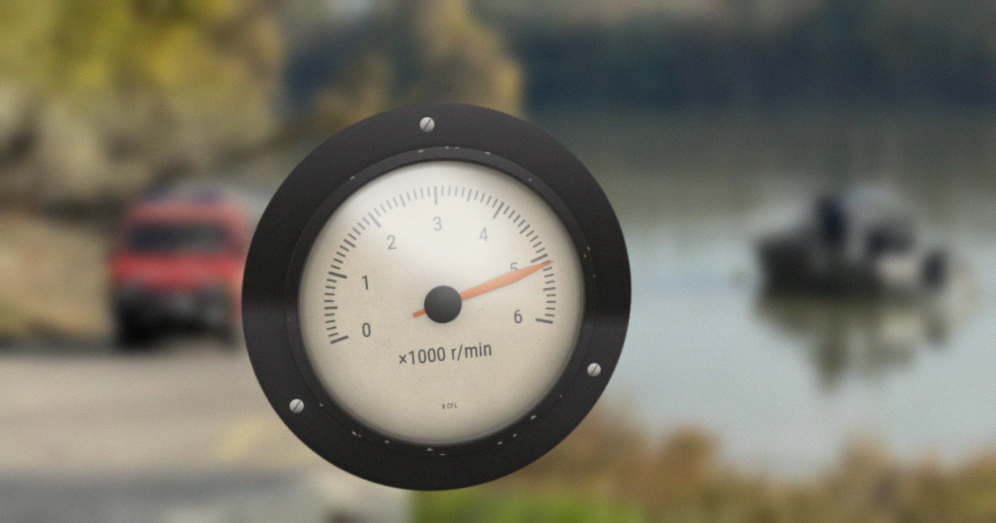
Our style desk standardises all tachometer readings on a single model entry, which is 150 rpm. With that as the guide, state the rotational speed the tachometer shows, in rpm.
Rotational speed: 5100 rpm
